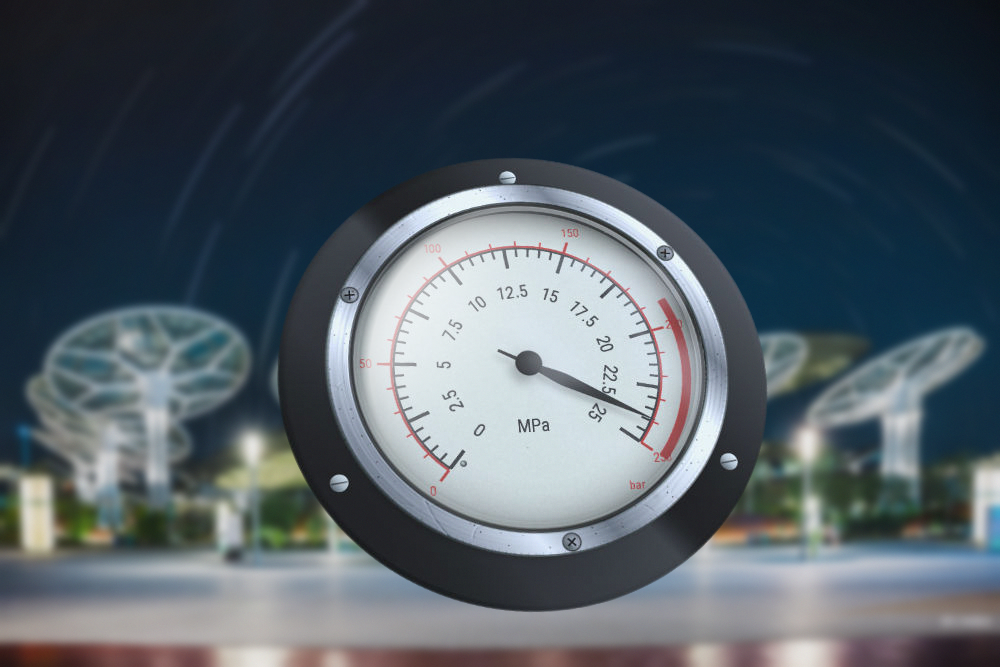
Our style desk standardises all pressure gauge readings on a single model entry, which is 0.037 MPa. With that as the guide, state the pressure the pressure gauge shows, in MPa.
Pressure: 24 MPa
